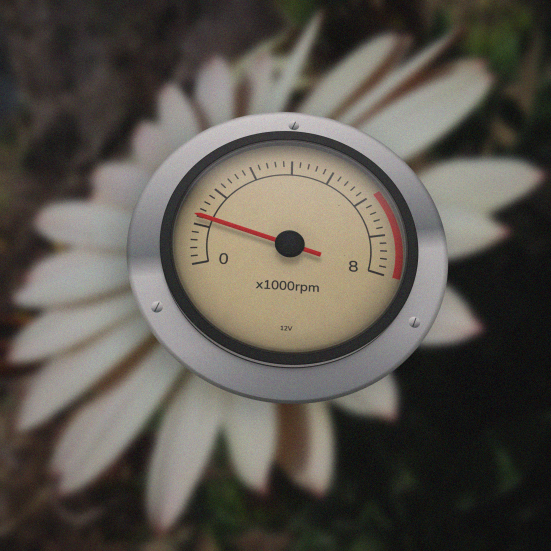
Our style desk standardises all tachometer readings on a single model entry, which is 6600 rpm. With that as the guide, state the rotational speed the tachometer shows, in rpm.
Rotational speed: 1200 rpm
